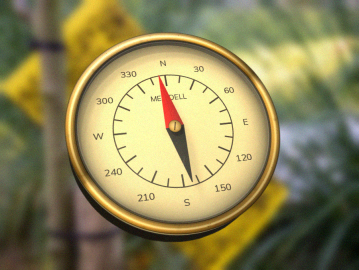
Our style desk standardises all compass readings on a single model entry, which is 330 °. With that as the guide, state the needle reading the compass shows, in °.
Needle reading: 352.5 °
